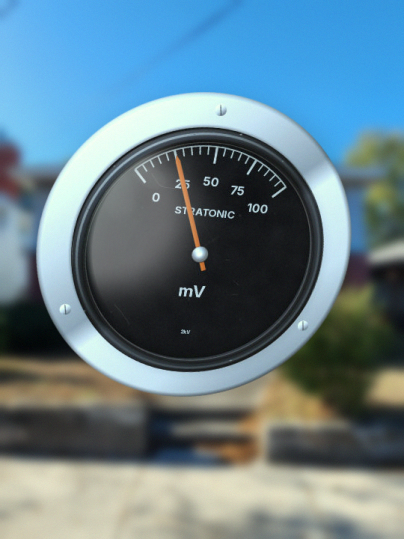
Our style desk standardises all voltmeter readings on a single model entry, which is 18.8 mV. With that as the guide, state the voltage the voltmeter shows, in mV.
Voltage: 25 mV
